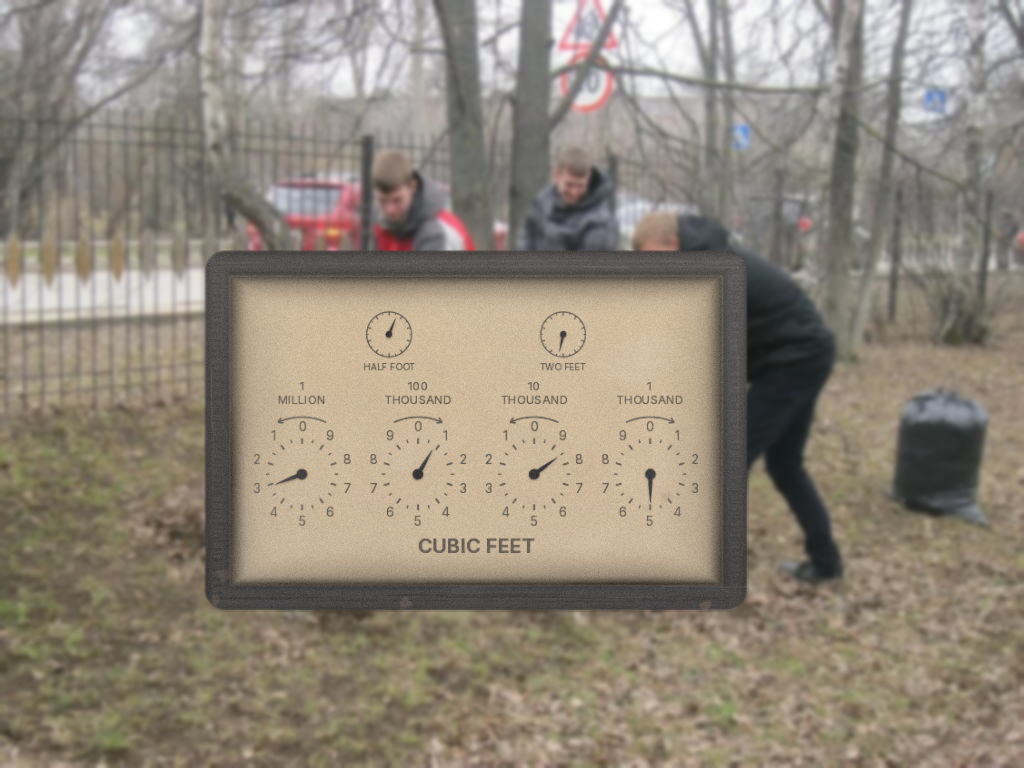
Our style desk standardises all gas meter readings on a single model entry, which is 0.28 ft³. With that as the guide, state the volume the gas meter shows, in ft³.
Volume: 308500 ft³
